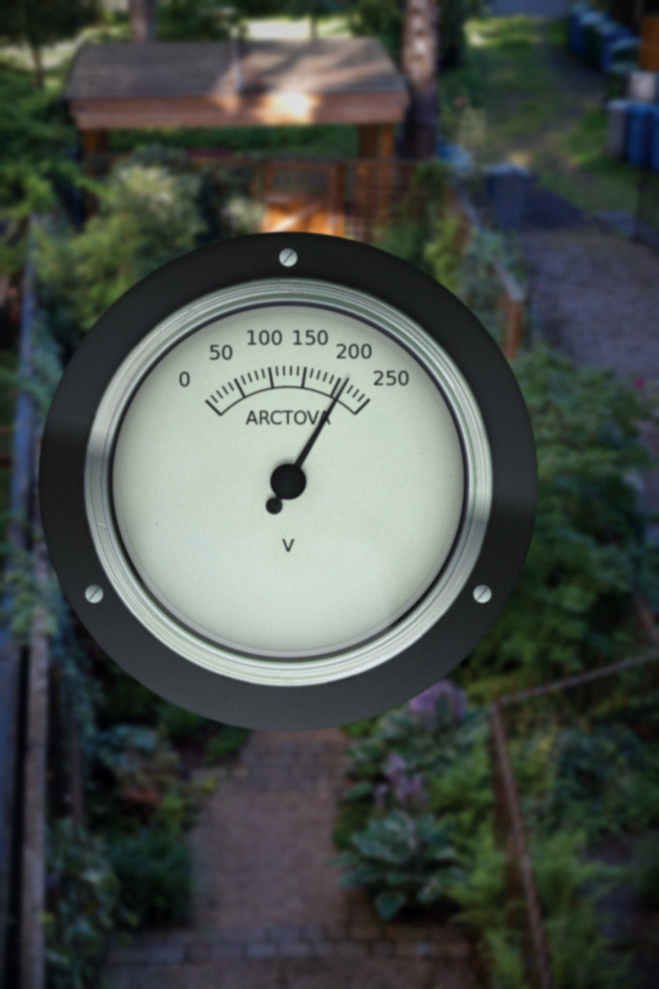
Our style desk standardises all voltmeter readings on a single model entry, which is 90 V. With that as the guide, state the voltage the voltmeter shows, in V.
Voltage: 210 V
